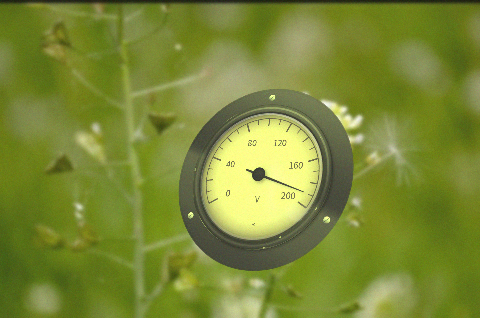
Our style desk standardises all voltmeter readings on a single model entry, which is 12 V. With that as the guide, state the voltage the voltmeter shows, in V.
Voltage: 190 V
